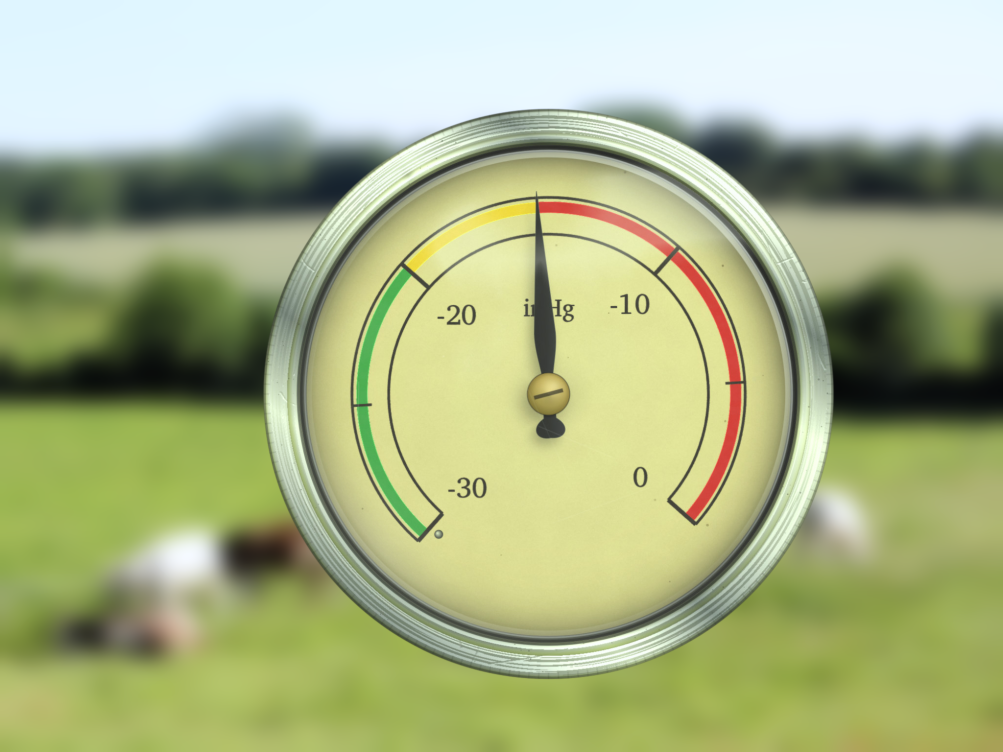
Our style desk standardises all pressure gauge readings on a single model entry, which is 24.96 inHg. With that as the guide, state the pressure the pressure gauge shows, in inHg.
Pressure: -15 inHg
